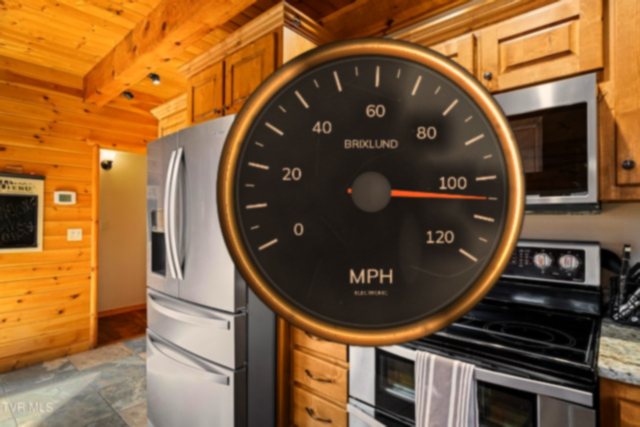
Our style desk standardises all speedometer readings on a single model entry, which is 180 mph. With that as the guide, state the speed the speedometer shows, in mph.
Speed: 105 mph
